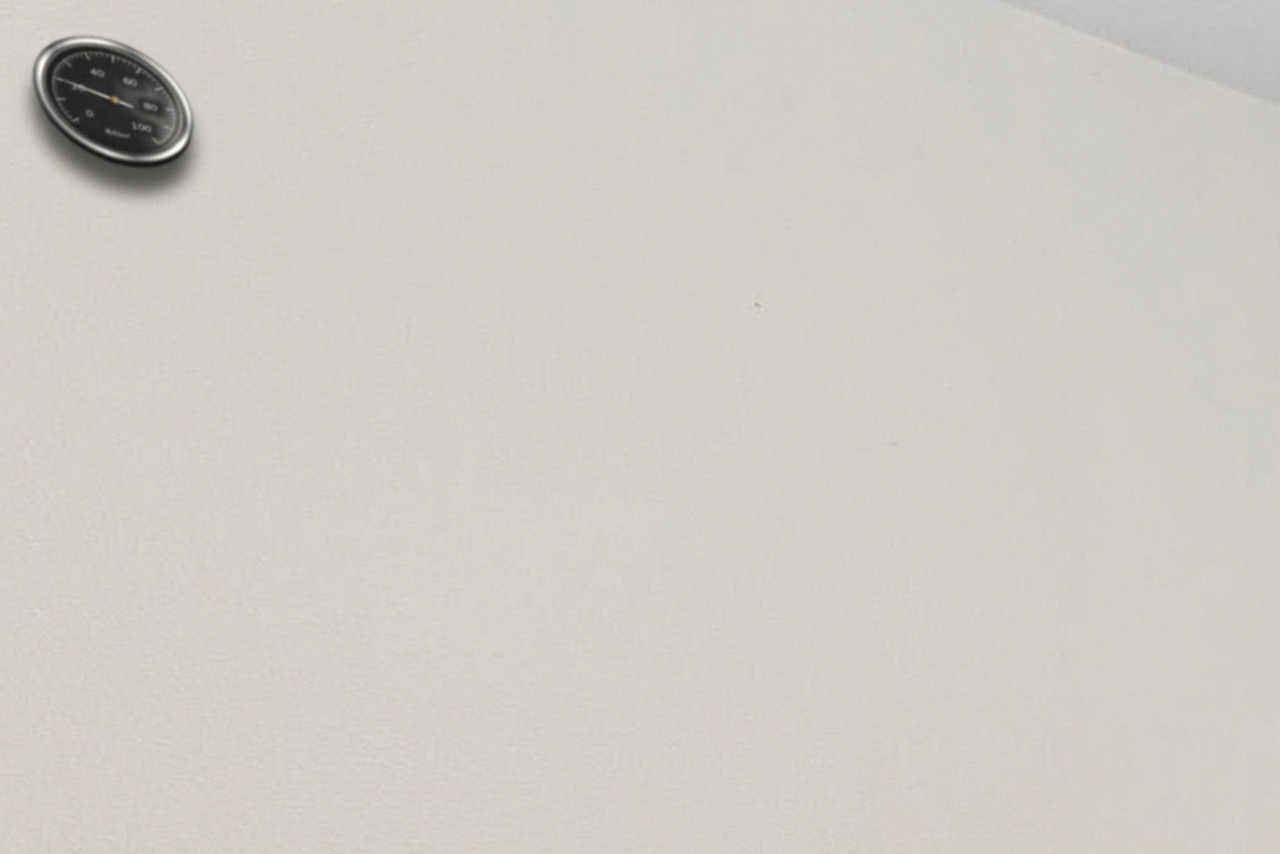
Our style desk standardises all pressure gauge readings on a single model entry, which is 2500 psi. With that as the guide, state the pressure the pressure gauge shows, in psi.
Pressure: 20 psi
